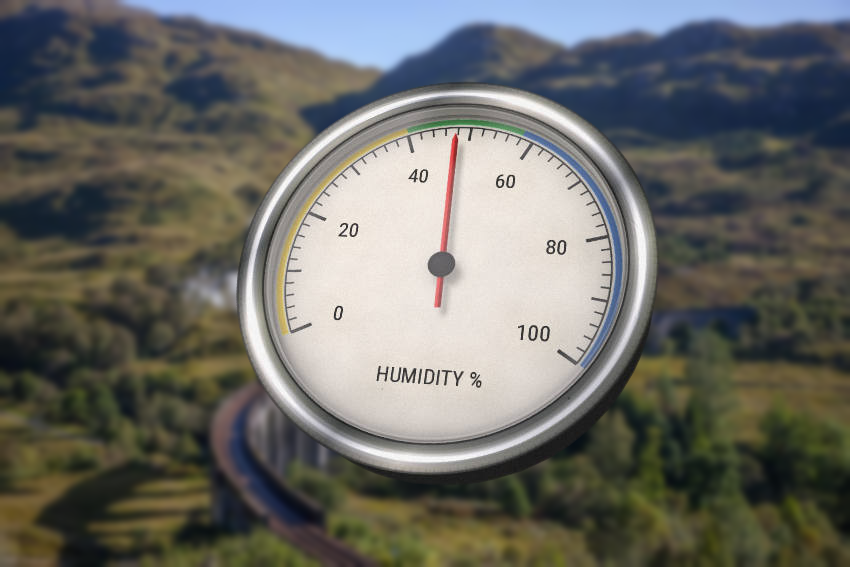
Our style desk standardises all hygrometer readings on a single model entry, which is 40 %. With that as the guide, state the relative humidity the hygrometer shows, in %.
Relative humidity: 48 %
